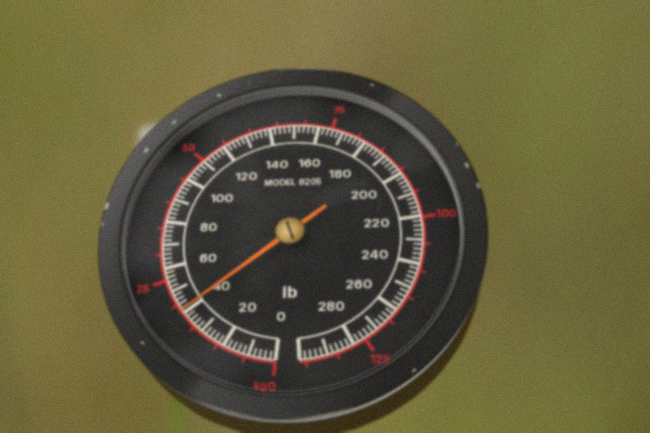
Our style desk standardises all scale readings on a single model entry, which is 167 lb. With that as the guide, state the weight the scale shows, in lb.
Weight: 40 lb
